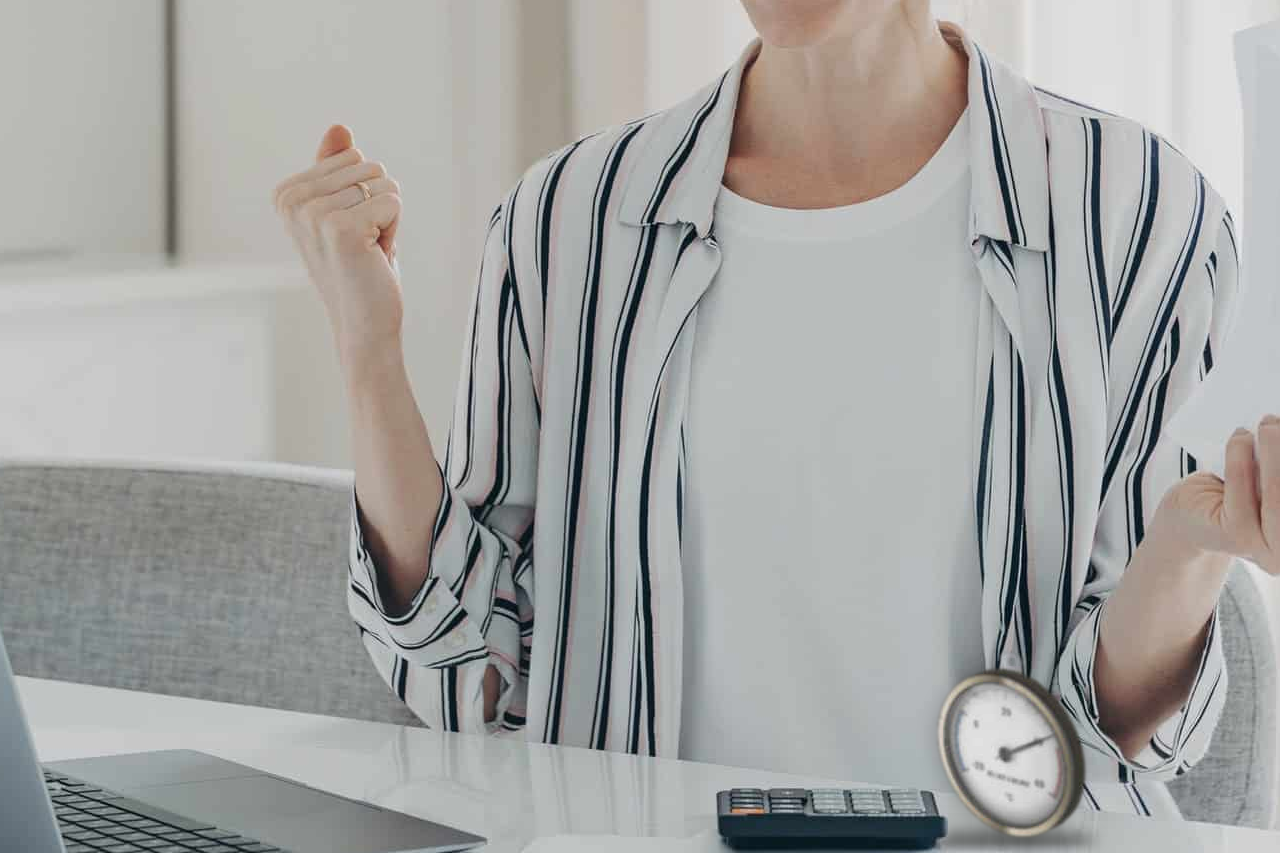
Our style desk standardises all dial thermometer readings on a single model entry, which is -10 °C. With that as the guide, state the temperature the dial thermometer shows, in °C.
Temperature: 40 °C
